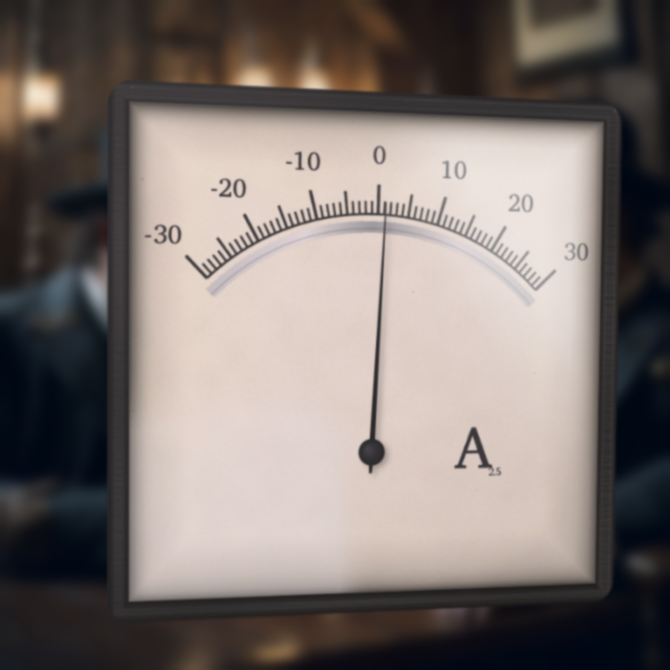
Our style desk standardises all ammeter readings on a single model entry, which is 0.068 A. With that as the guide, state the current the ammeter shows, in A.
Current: 1 A
